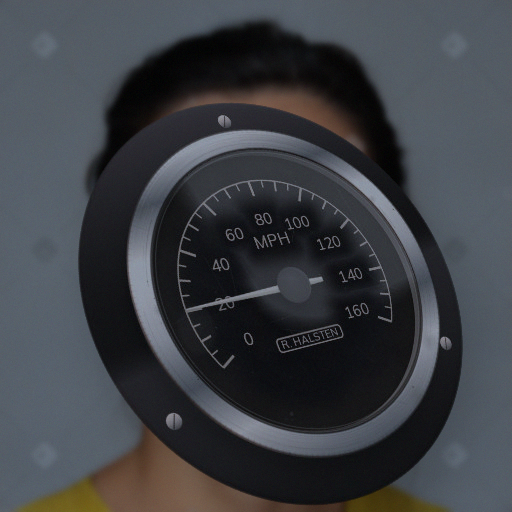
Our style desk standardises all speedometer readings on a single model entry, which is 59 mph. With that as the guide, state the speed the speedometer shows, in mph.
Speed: 20 mph
